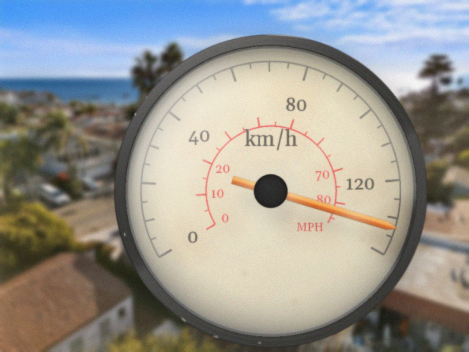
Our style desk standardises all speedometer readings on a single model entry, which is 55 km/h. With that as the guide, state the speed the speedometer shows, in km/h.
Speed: 132.5 km/h
